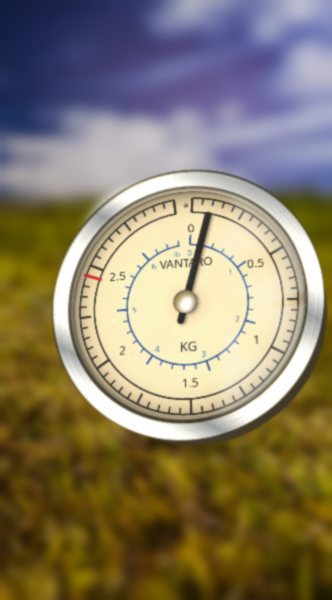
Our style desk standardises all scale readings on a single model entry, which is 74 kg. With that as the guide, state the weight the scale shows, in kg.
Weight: 0.1 kg
